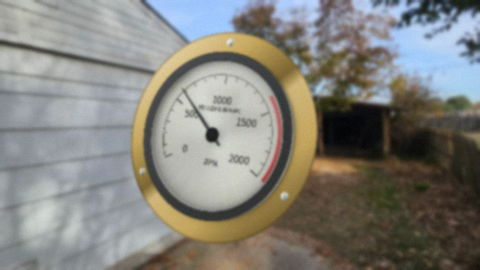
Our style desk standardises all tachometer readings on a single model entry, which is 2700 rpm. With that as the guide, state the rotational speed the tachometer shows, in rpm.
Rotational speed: 600 rpm
